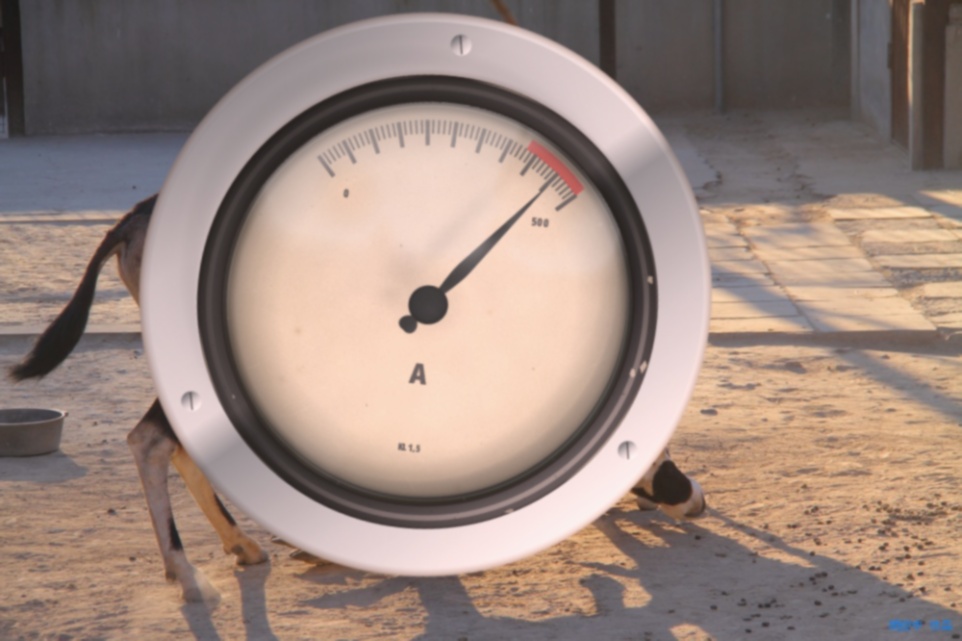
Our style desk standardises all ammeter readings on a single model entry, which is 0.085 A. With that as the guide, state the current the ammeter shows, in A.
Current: 450 A
